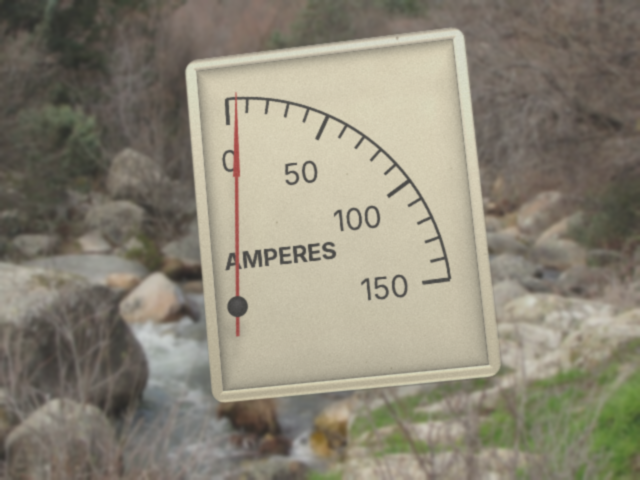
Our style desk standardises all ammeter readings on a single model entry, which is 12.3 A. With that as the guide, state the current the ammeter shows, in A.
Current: 5 A
